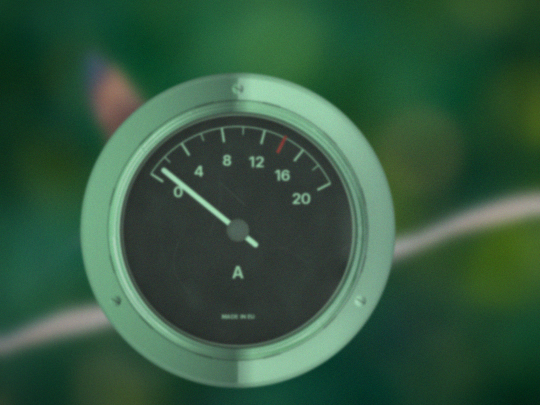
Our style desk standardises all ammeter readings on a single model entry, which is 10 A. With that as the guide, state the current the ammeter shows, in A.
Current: 1 A
